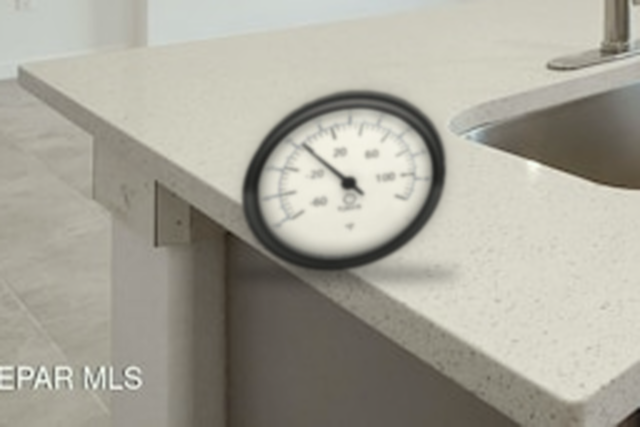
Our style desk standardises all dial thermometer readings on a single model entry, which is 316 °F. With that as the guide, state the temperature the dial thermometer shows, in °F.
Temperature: 0 °F
